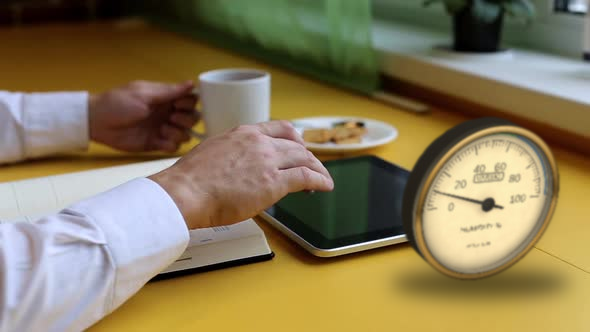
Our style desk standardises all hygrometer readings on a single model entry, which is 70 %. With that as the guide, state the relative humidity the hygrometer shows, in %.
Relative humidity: 10 %
